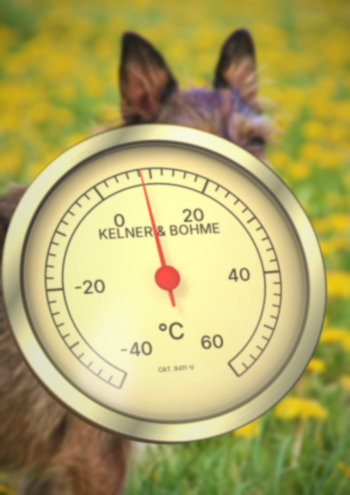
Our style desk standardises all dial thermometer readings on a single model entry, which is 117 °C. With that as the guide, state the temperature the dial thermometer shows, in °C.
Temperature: 8 °C
